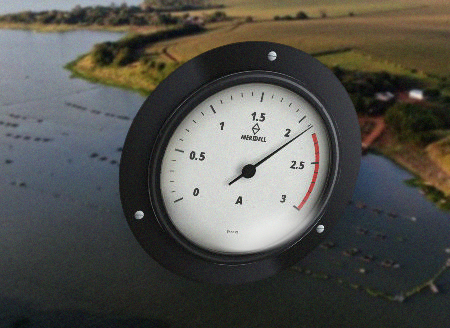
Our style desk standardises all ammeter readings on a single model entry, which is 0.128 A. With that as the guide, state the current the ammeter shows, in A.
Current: 2.1 A
